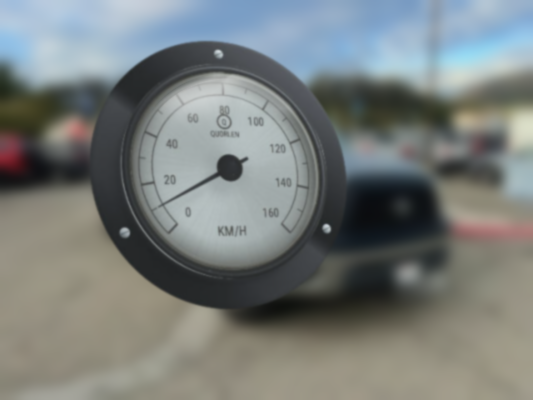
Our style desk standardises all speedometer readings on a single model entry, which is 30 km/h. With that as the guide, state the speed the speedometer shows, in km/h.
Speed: 10 km/h
